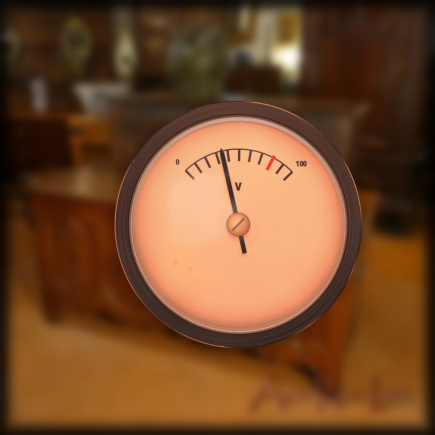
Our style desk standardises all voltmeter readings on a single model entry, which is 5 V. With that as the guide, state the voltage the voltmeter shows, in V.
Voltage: 35 V
